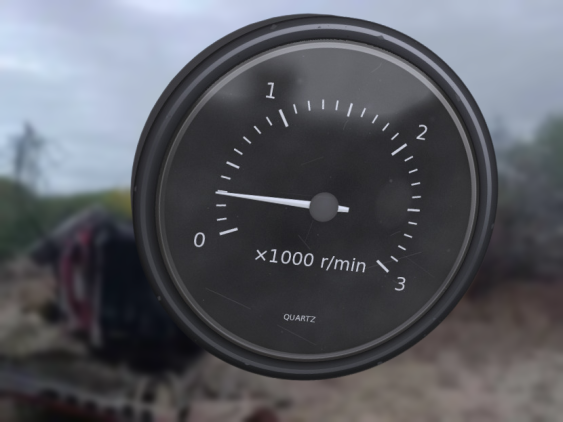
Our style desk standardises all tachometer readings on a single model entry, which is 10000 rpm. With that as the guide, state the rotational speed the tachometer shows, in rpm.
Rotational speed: 300 rpm
